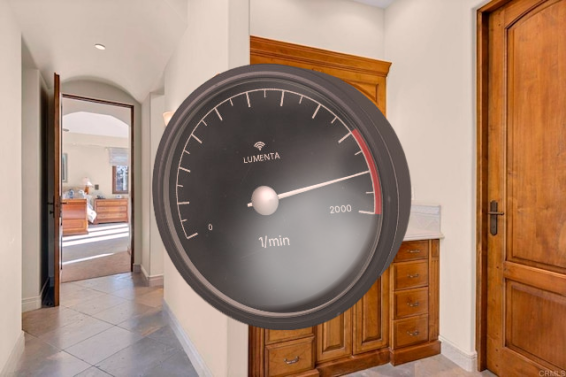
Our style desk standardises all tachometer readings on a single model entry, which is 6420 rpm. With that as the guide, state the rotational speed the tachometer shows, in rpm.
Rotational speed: 1800 rpm
